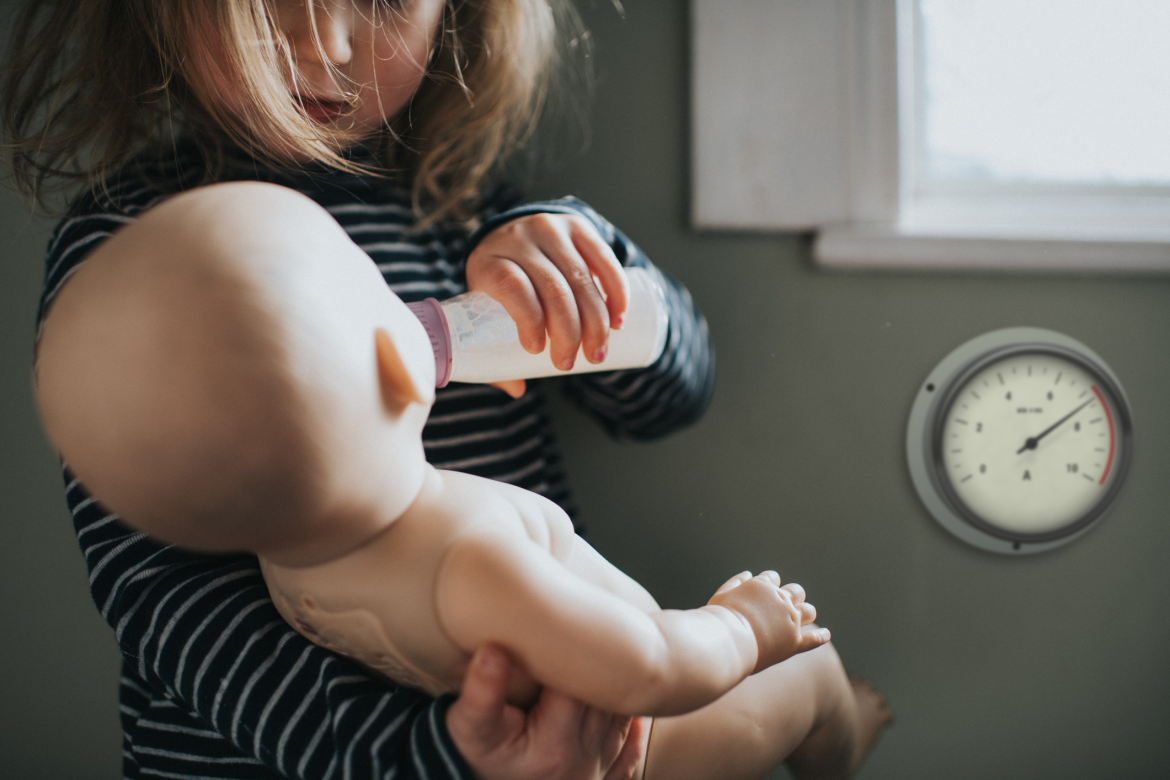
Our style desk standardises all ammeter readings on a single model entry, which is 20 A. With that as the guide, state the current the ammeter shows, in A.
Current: 7.25 A
